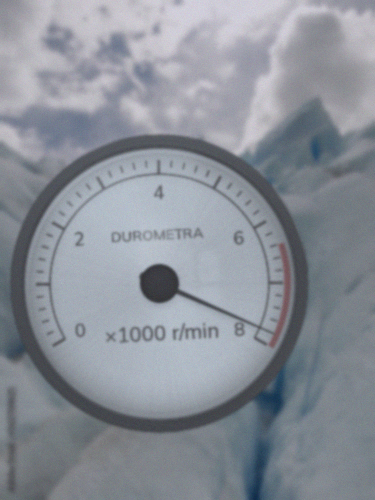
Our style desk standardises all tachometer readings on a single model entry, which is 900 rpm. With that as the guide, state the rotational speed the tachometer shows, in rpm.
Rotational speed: 7800 rpm
